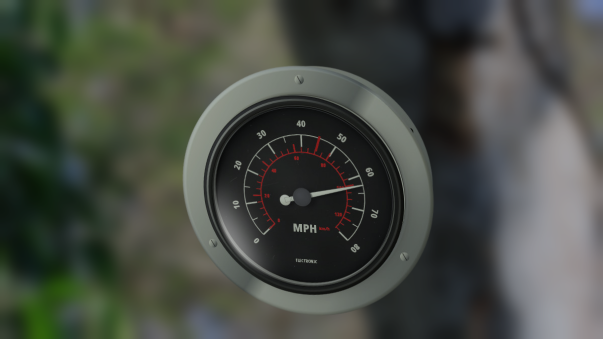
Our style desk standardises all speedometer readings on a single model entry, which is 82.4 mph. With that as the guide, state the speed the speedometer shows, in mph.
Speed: 62.5 mph
